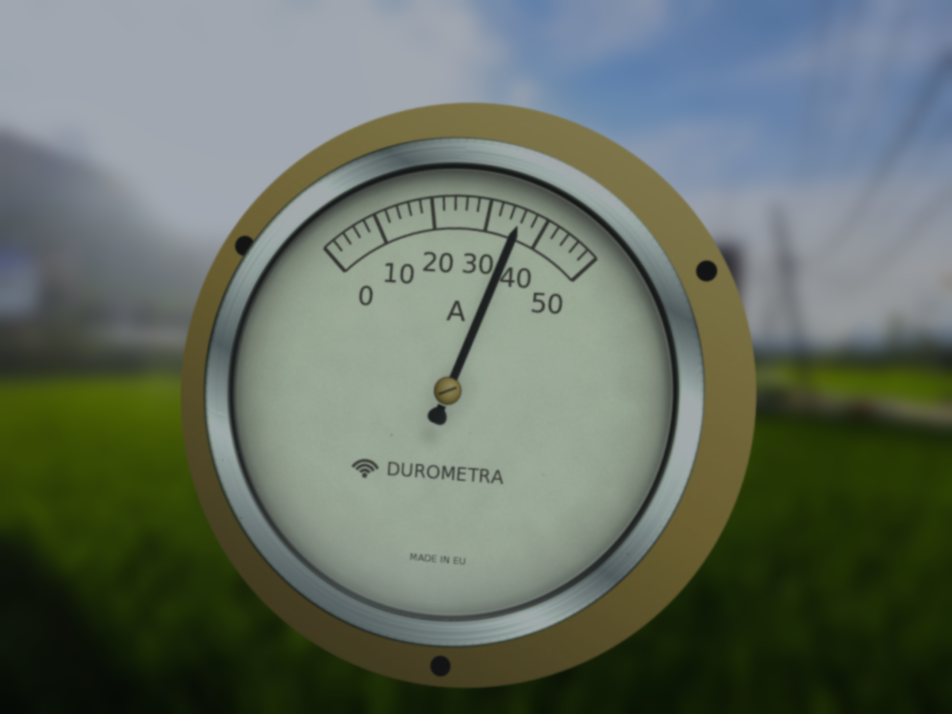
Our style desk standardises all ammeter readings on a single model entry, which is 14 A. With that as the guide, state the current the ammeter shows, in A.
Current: 36 A
